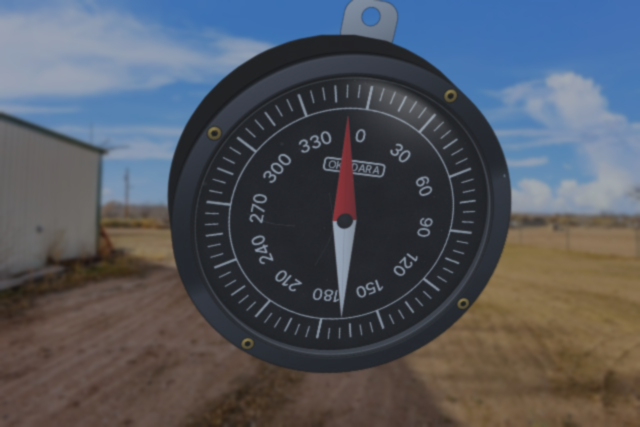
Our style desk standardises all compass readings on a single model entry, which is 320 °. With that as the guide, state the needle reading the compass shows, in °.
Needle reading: 350 °
